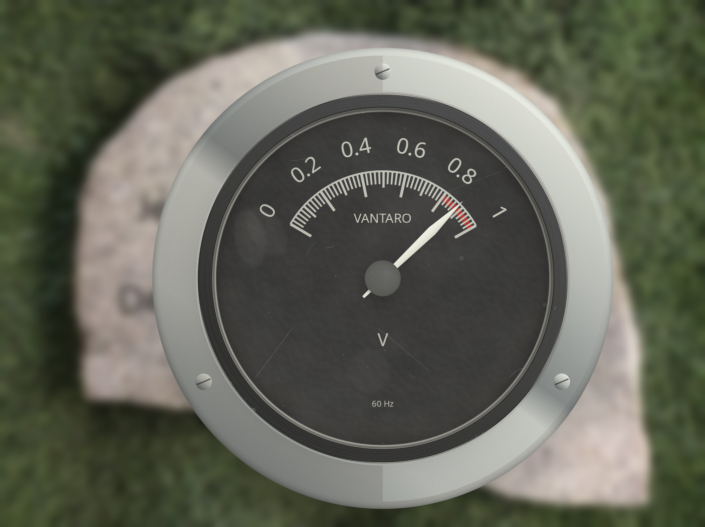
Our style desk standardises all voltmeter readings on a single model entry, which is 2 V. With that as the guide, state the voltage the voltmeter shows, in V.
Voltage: 0.88 V
